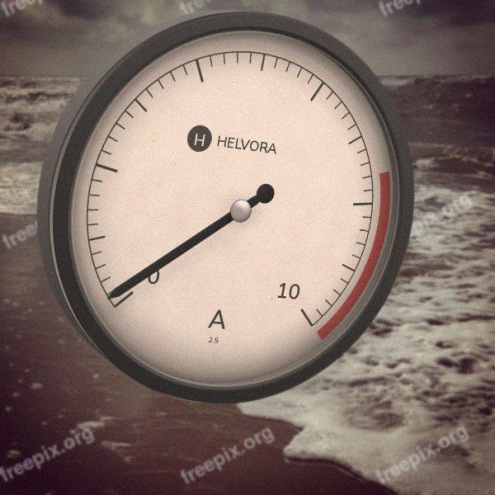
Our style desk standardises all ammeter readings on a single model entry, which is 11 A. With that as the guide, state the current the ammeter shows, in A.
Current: 0.2 A
